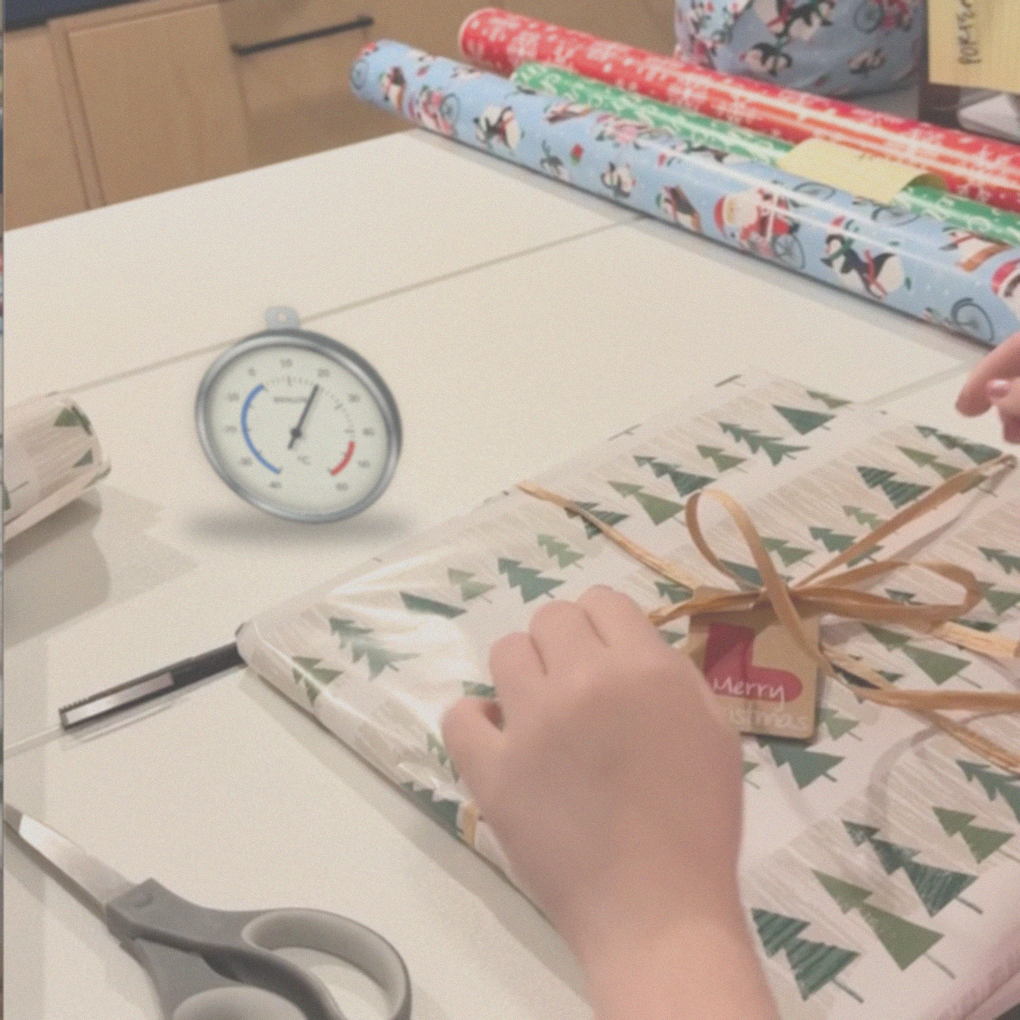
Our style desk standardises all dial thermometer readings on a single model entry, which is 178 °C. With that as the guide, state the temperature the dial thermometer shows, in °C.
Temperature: 20 °C
